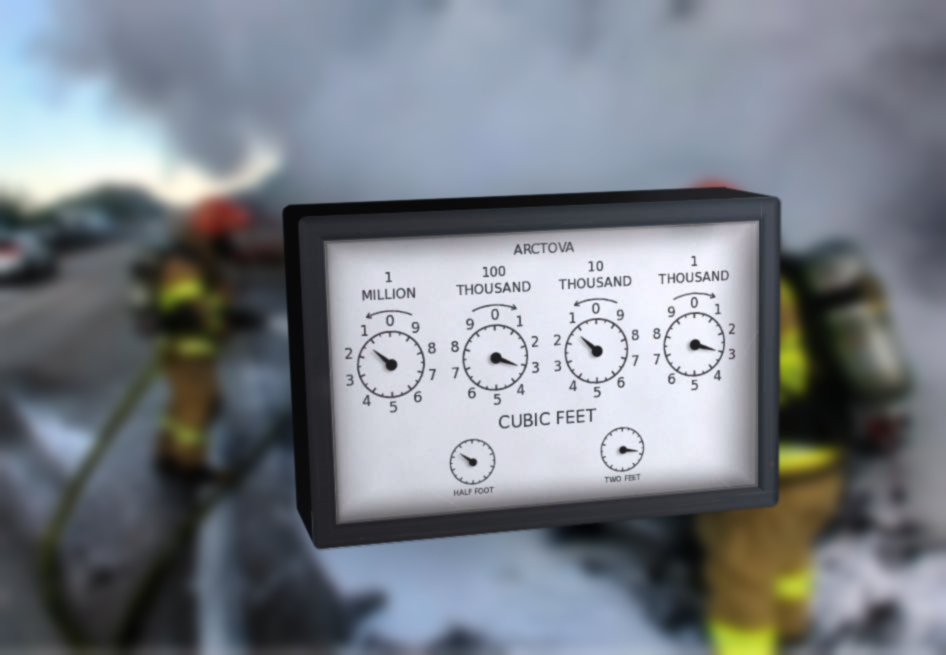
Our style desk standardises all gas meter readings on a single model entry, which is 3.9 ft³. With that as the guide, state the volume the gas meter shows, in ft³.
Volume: 131300 ft³
